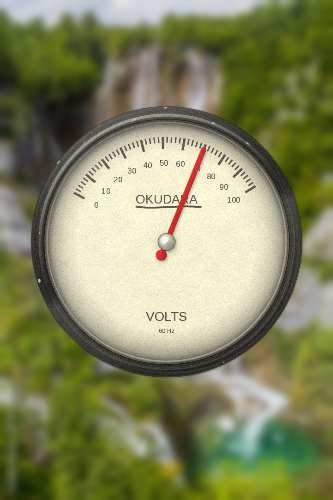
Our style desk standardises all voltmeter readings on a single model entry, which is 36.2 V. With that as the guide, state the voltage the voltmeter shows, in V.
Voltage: 70 V
